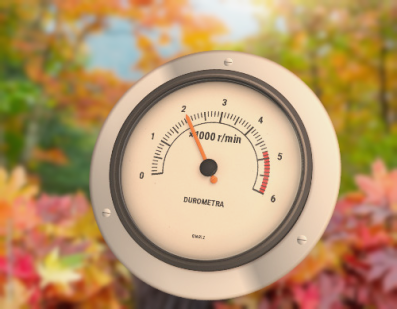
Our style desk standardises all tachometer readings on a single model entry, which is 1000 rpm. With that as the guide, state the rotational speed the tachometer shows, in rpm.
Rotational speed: 2000 rpm
